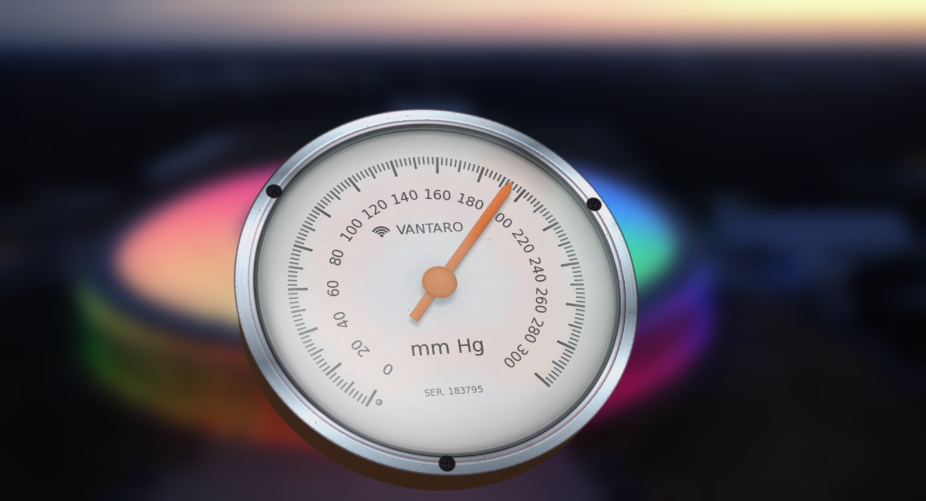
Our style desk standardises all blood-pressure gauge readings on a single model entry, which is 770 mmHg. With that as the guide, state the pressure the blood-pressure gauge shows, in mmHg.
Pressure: 194 mmHg
